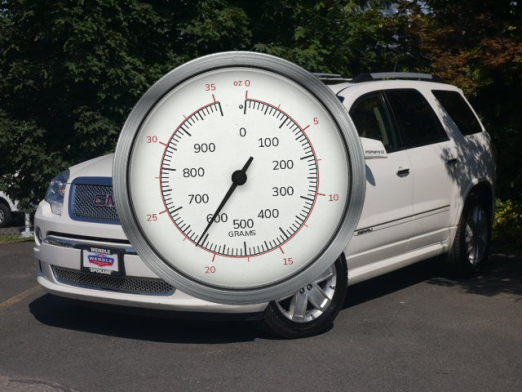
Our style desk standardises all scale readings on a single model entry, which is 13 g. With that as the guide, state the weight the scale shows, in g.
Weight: 610 g
